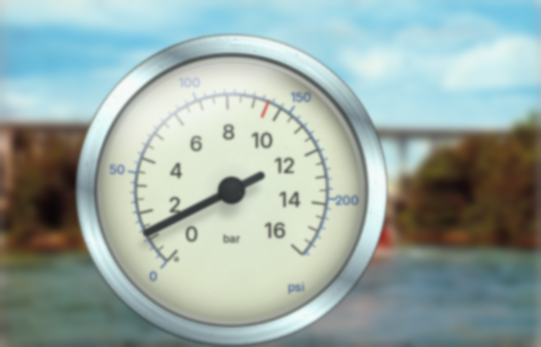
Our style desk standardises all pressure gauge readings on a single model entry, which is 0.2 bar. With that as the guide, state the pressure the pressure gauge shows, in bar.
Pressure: 1.25 bar
